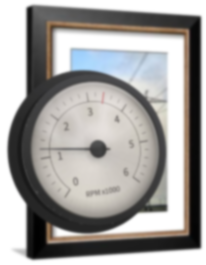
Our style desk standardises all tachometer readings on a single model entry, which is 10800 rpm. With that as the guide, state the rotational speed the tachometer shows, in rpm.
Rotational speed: 1200 rpm
